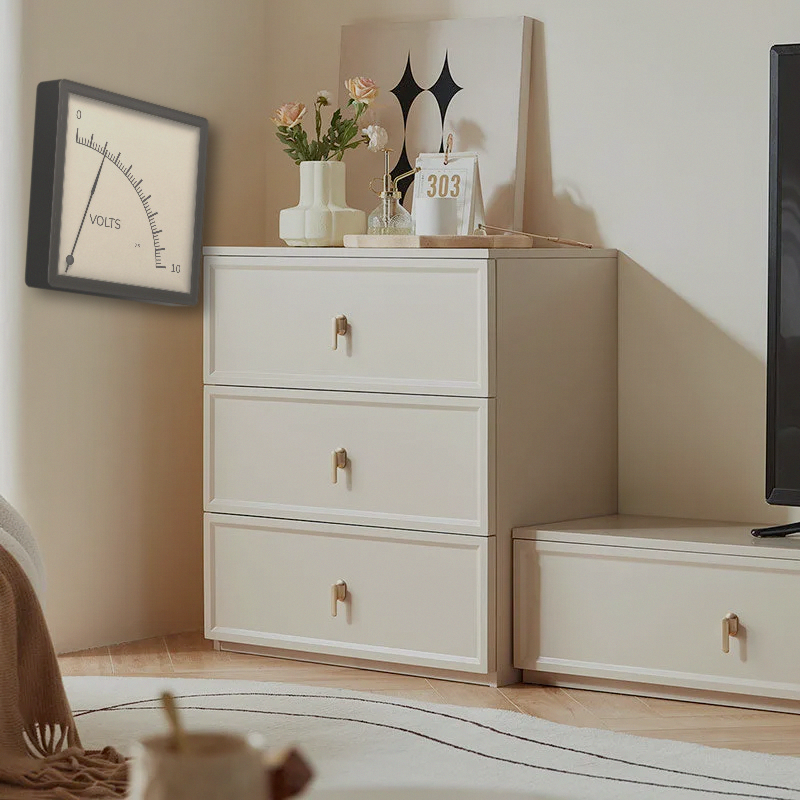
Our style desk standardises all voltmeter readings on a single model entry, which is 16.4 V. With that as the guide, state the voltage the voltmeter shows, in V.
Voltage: 2 V
